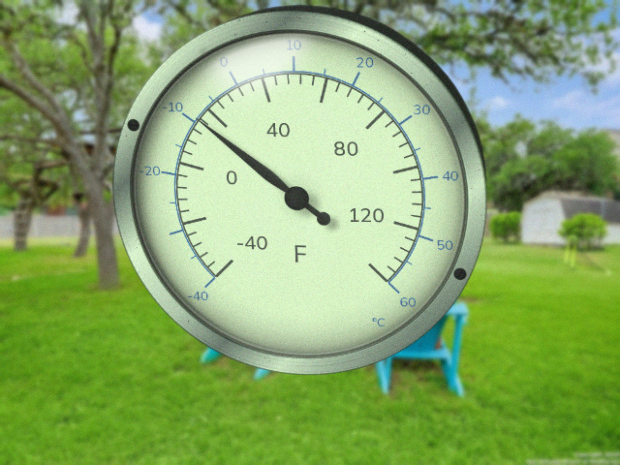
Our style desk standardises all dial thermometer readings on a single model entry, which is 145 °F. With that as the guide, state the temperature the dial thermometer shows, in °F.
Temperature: 16 °F
